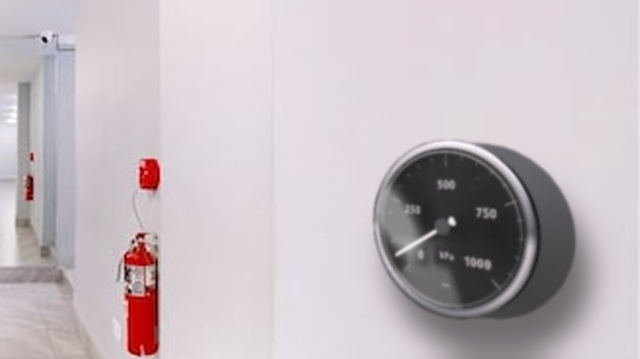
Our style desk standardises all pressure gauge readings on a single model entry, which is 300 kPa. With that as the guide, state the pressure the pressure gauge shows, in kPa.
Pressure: 50 kPa
